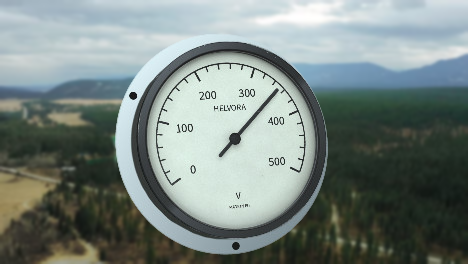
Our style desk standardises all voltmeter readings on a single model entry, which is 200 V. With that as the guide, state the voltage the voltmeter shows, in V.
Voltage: 350 V
